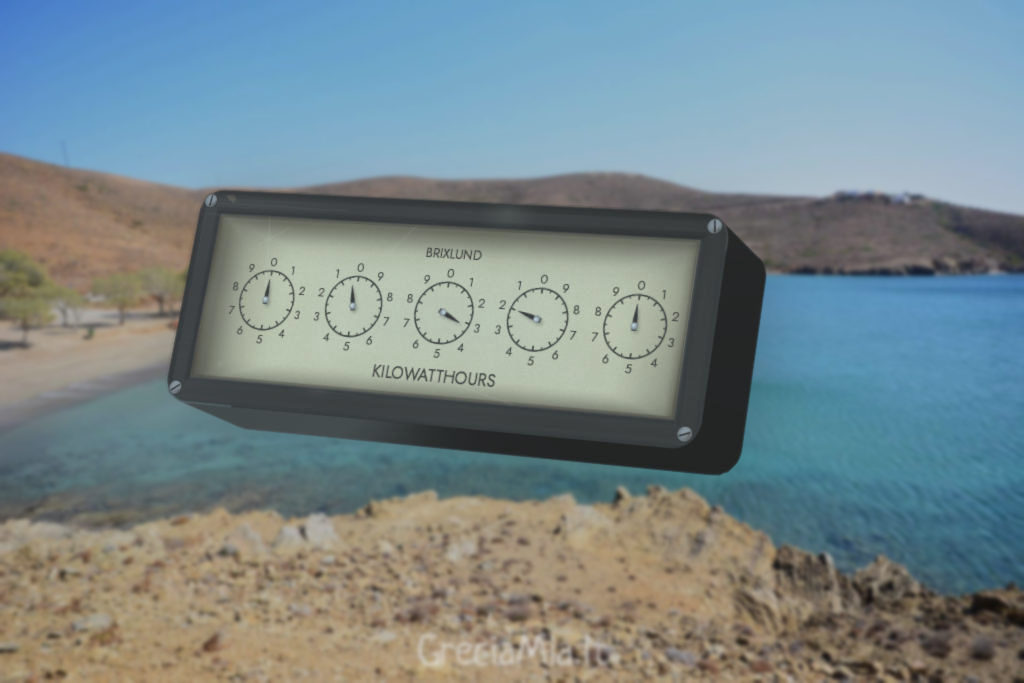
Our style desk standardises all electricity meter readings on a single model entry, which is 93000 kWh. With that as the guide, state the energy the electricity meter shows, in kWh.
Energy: 320 kWh
